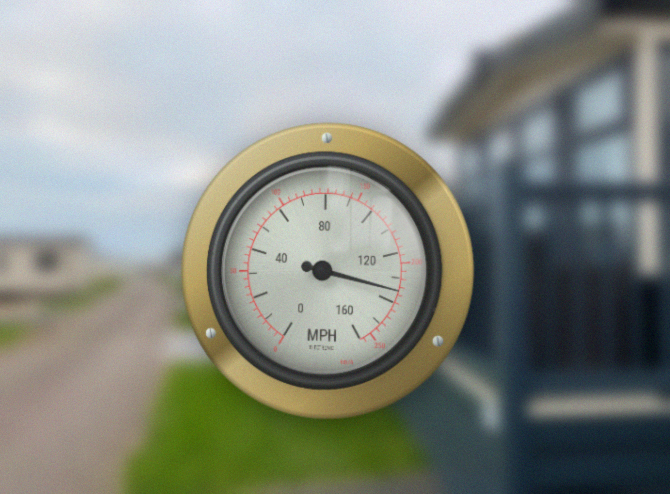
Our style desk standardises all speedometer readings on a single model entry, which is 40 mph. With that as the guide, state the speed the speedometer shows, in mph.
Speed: 135 mph
